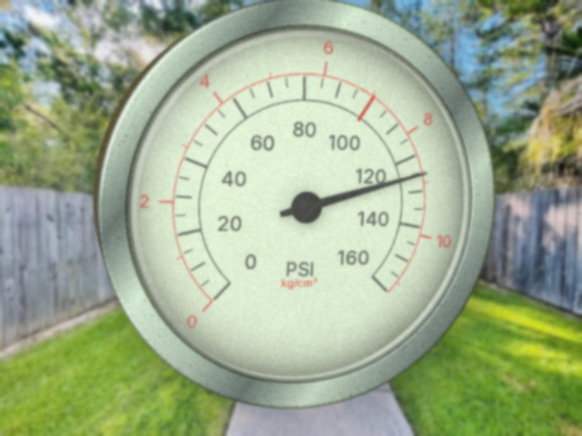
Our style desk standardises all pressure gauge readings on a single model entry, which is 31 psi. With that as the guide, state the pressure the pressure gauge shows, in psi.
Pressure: 125 psi
